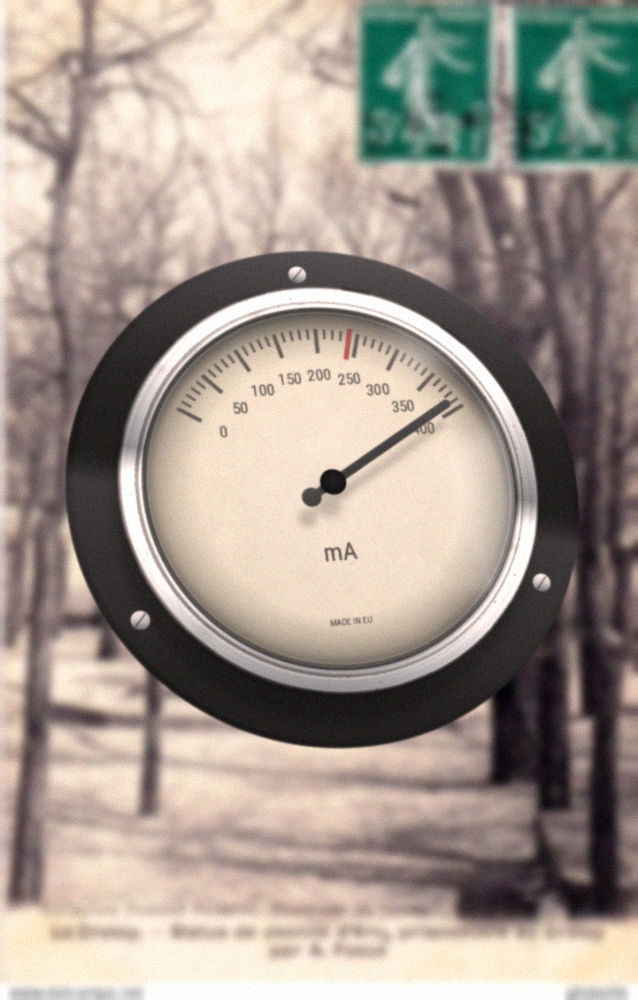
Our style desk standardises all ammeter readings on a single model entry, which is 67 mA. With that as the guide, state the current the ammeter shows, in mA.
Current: 390 mA
